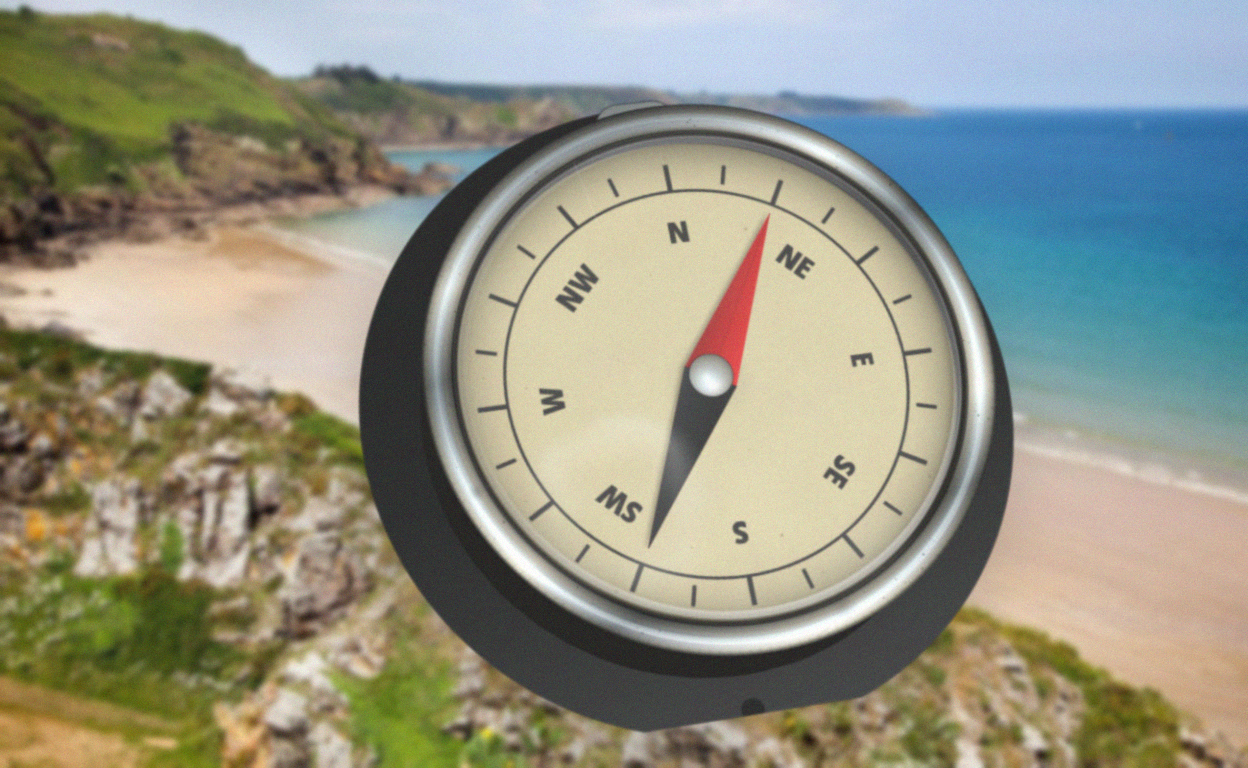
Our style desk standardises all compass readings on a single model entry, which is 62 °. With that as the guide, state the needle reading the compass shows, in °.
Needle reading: 30 °
